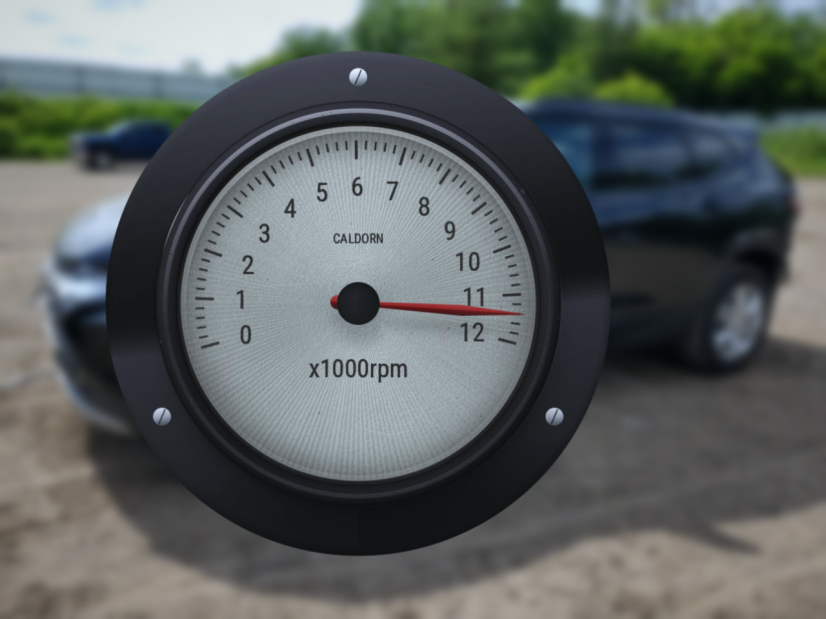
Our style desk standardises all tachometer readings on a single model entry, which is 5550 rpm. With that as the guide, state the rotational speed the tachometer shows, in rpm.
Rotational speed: 11400 rpm
